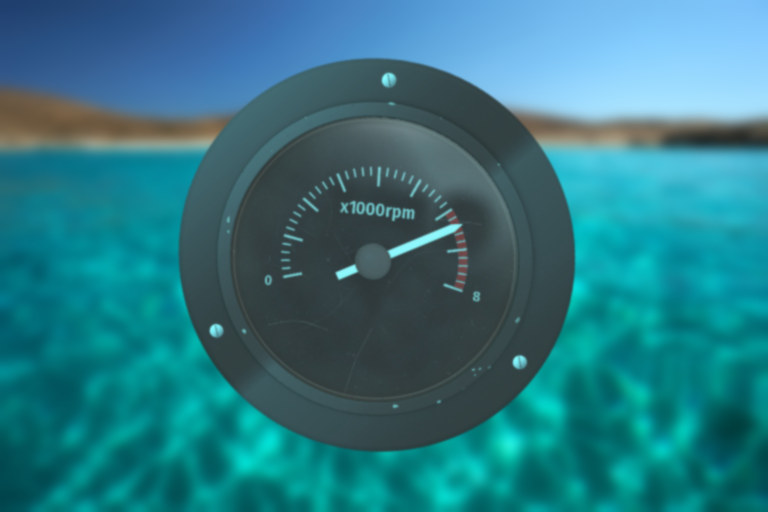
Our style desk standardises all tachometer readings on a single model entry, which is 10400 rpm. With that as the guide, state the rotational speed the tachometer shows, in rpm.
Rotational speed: 6400 rpm
